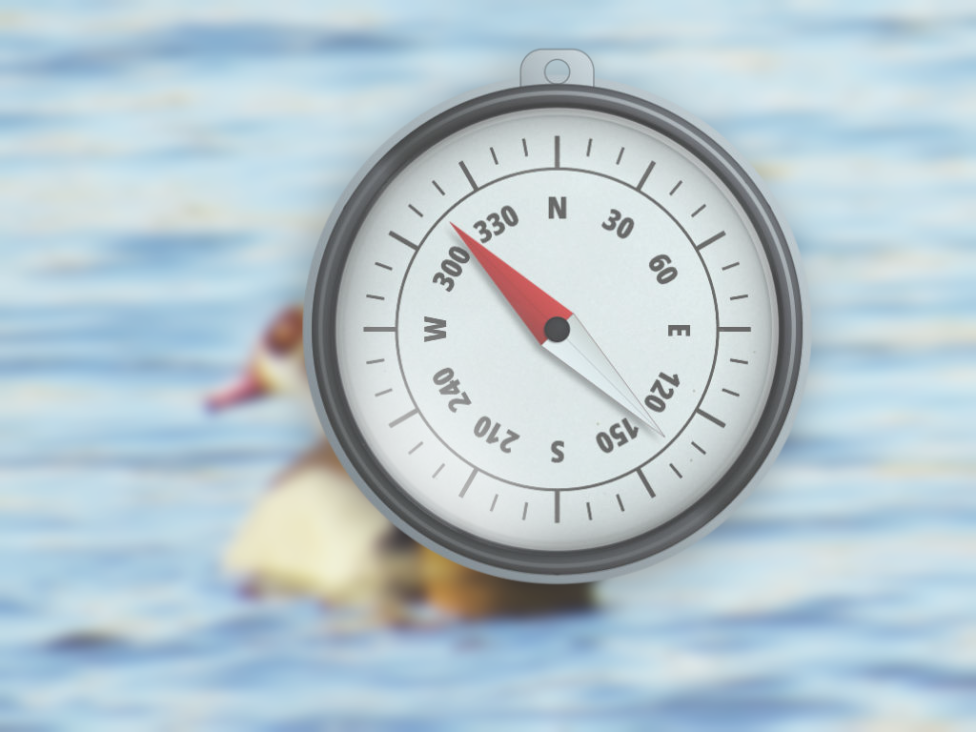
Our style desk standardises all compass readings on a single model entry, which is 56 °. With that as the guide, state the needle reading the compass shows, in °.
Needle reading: 315 °
